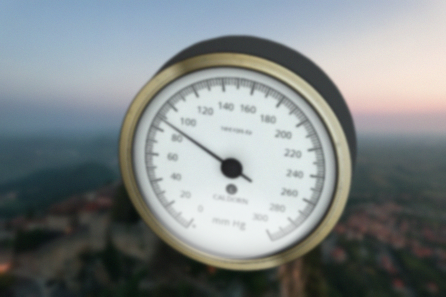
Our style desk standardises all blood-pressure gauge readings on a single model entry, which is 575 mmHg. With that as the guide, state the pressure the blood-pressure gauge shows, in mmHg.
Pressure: 90 mmHg
